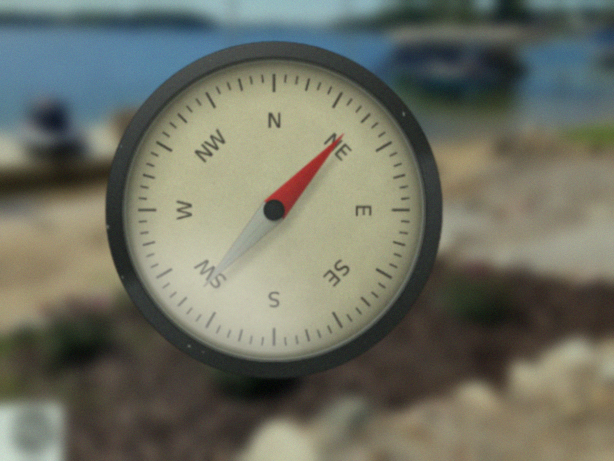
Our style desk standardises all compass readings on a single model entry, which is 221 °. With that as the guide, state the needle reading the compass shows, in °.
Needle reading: 42.5 °
